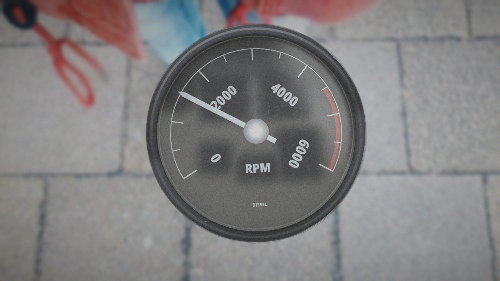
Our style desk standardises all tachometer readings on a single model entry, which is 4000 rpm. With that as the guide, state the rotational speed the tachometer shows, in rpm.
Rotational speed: 1500 rpm
